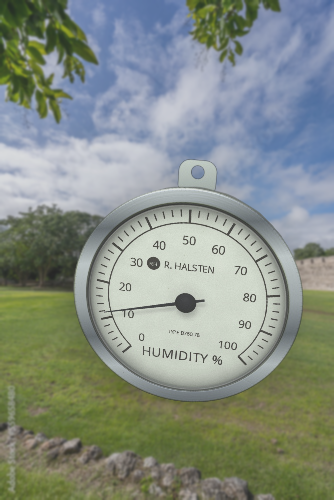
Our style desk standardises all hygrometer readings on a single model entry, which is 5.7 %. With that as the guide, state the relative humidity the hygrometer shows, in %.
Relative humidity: 12 %
